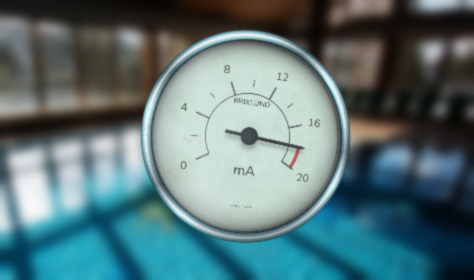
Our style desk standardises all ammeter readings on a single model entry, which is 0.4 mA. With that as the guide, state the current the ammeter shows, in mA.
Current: 18 mA
